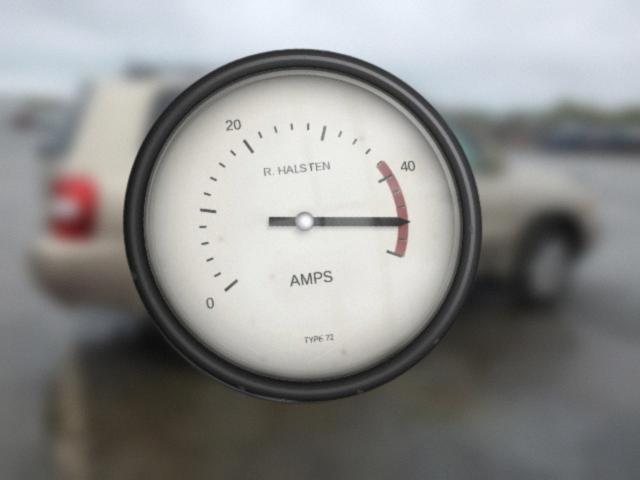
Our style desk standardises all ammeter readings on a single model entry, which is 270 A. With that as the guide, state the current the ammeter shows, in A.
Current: 46 A
